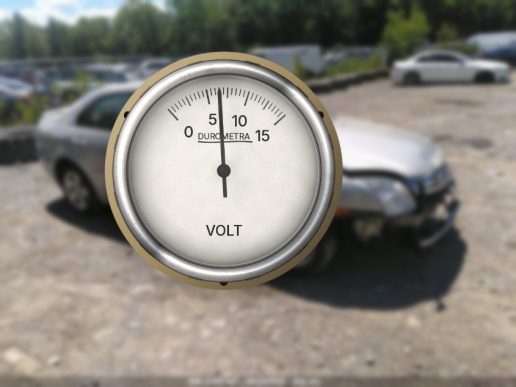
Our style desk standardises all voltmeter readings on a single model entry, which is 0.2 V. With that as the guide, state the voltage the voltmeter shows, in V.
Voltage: 6.5 V
